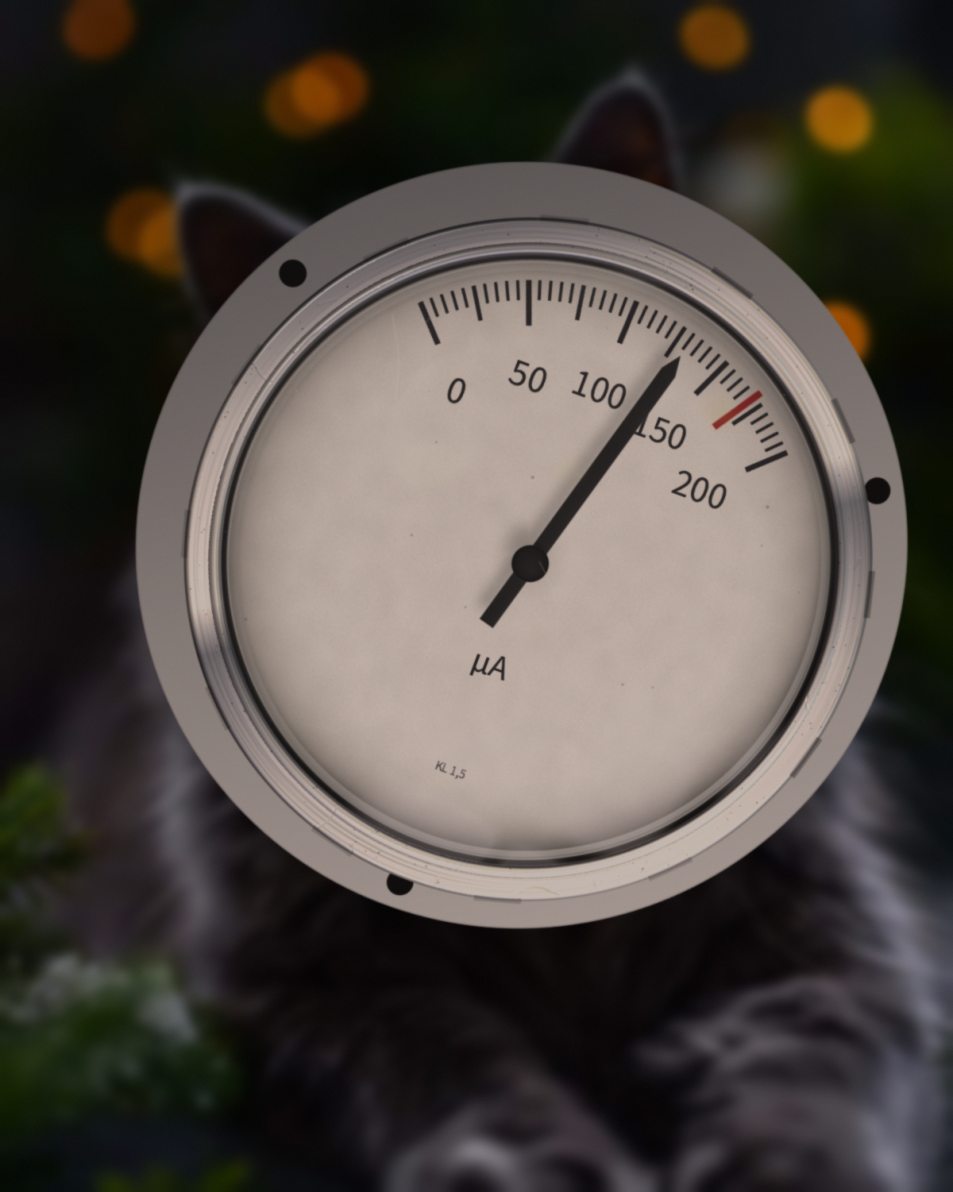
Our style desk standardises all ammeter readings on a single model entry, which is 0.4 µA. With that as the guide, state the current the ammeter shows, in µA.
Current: 130 µA
